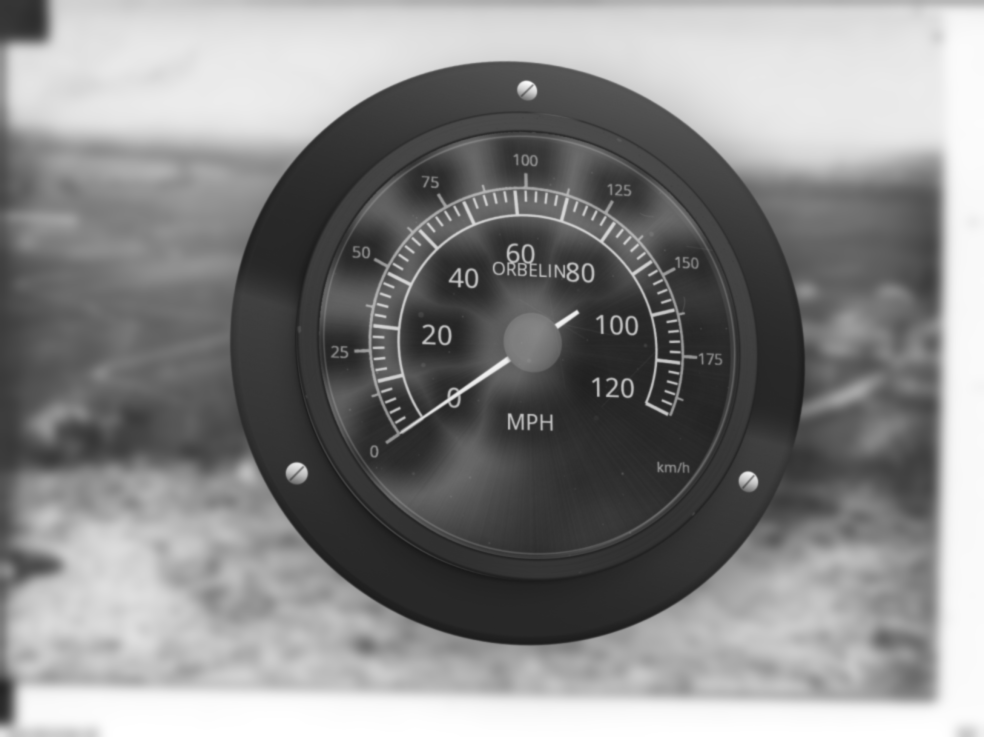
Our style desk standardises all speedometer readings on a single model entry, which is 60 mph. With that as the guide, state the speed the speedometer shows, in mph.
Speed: 0 mph
